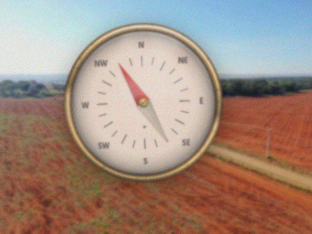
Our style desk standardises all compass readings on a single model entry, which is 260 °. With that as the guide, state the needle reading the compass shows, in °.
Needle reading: 330 °
